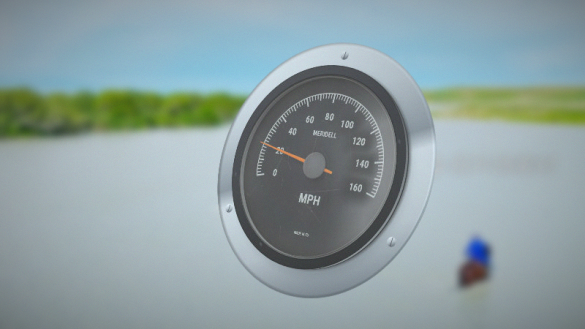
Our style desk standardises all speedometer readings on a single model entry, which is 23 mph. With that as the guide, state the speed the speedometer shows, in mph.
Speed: 20 mph
